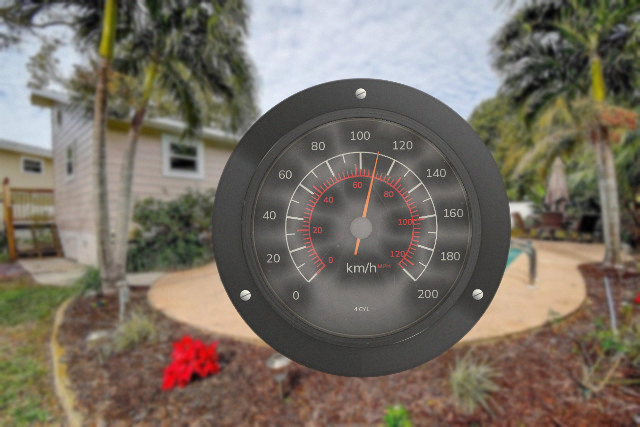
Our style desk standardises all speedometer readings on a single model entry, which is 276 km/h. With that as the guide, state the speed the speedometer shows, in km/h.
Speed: 110 km/h
